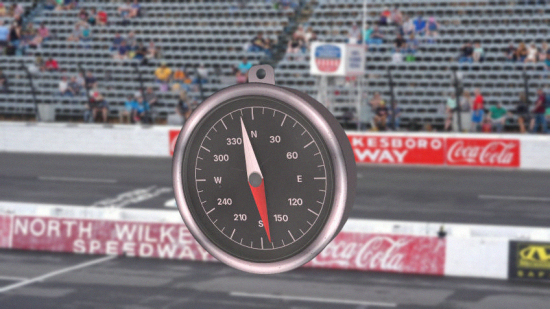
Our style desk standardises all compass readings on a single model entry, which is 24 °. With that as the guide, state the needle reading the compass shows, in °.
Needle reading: 170 °
